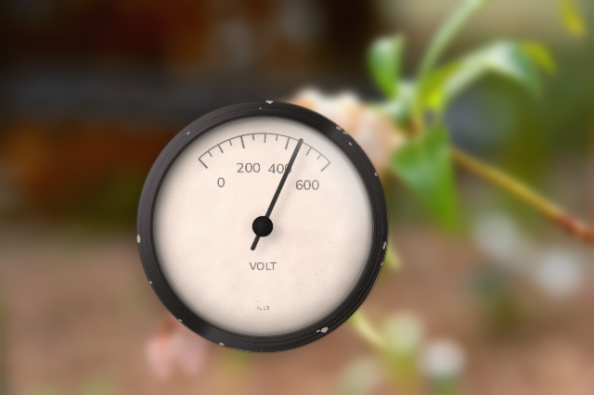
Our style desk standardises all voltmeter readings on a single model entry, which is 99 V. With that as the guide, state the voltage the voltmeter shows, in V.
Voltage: 450 V
